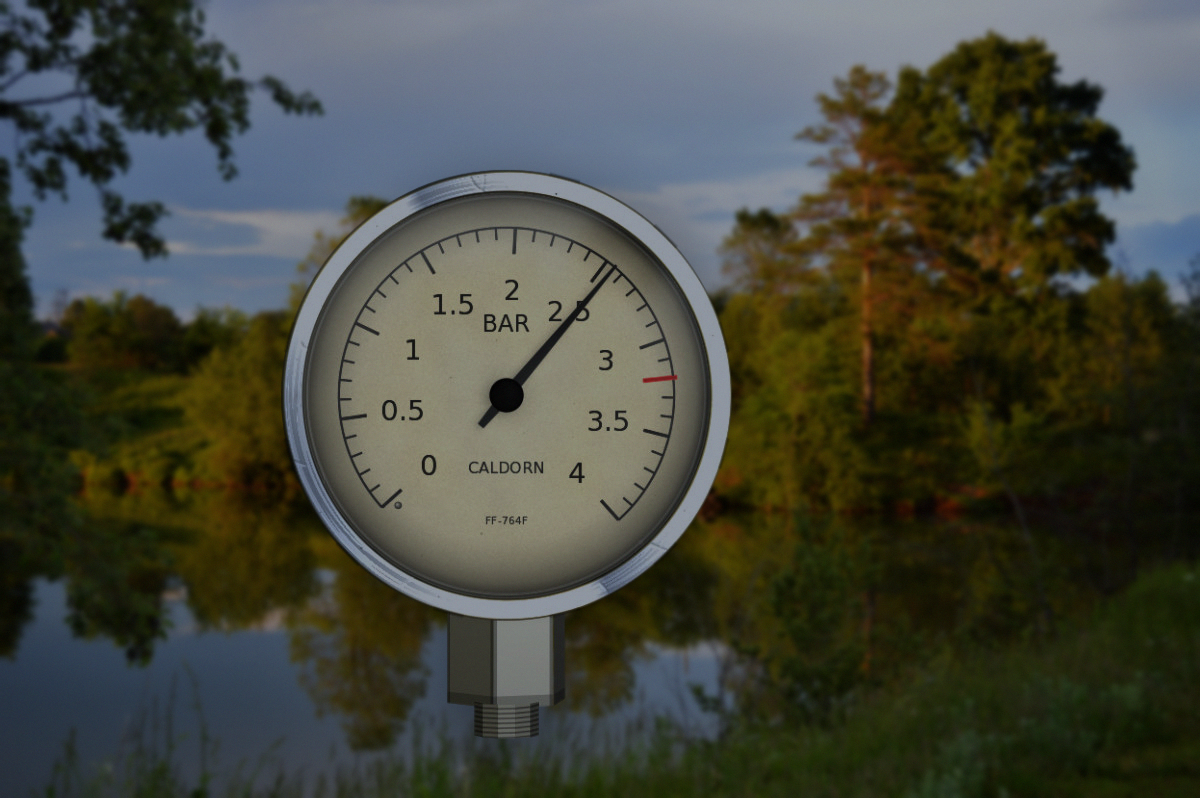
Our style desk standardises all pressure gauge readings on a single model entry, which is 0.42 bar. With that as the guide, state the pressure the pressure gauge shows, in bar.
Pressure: 2.55 bar
